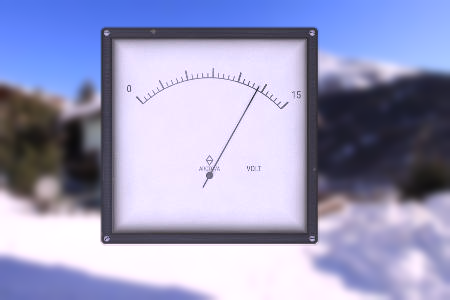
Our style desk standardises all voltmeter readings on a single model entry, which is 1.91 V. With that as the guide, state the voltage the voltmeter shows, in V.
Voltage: 12 V
